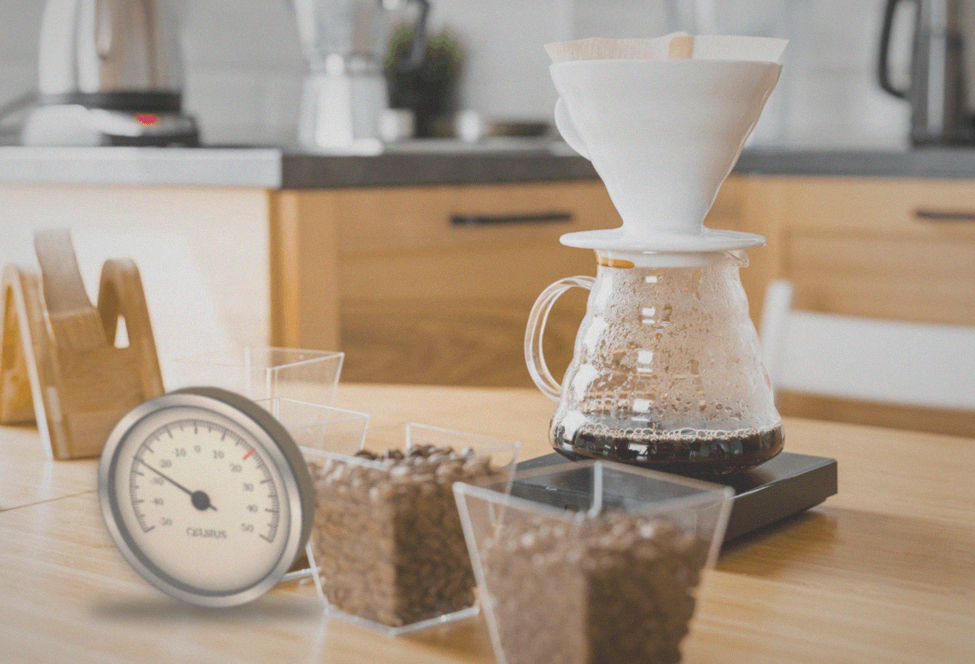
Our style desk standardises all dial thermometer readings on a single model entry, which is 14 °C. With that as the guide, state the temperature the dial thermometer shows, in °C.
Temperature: -25 °C
